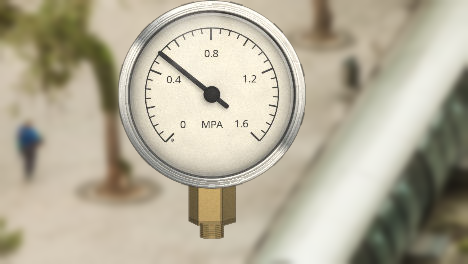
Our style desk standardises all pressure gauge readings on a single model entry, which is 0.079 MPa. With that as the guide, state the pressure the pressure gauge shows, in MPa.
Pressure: 0.5 MPa
